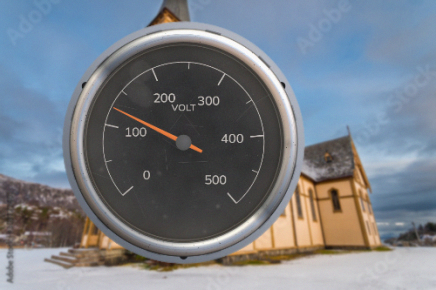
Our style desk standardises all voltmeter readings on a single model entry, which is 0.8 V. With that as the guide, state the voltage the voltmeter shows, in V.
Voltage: 125 V
